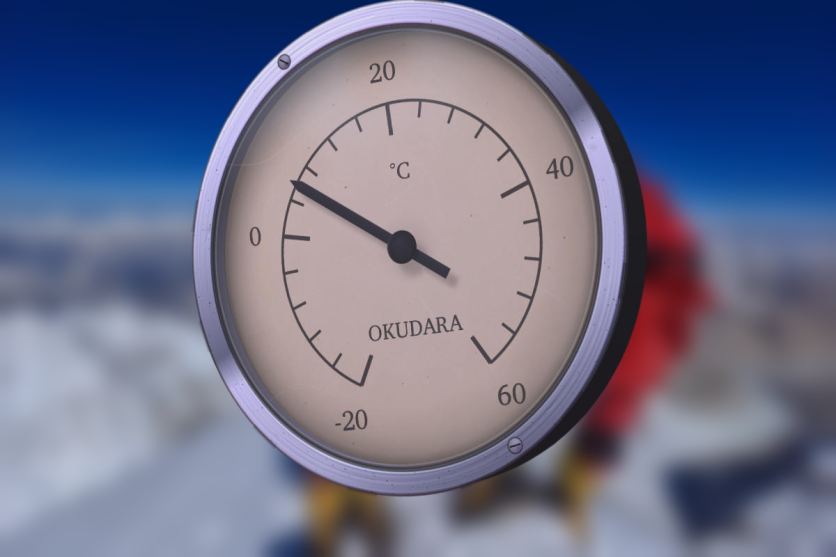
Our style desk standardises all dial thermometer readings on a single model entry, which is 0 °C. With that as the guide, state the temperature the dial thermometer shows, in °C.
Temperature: 6 °C
